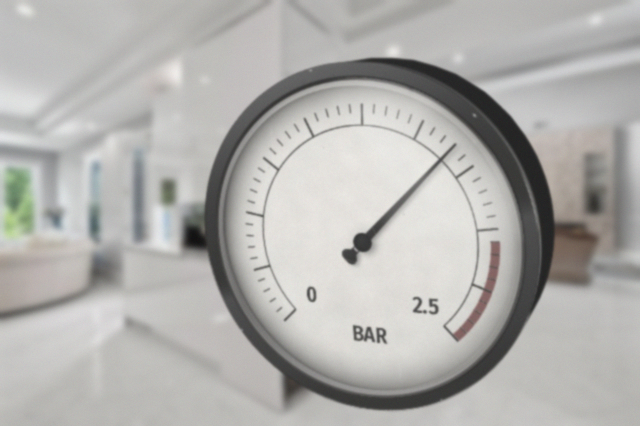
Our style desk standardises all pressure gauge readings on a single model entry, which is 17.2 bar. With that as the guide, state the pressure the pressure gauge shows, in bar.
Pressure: 1.65 bar
